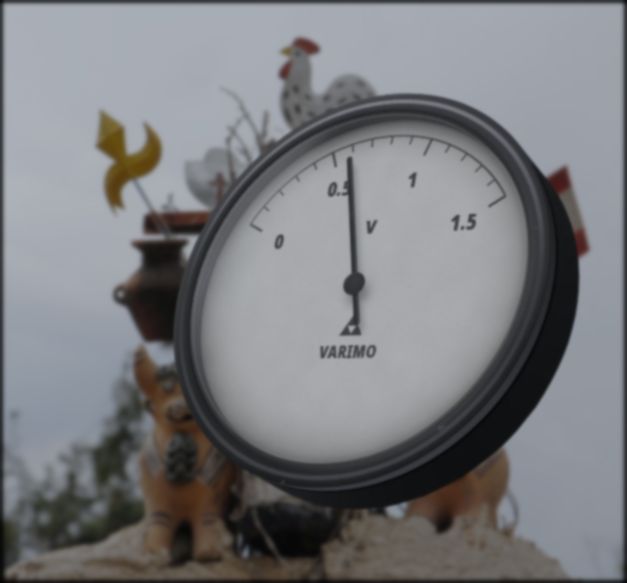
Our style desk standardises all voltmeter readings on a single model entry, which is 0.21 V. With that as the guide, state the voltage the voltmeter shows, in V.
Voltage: 0.6 V
